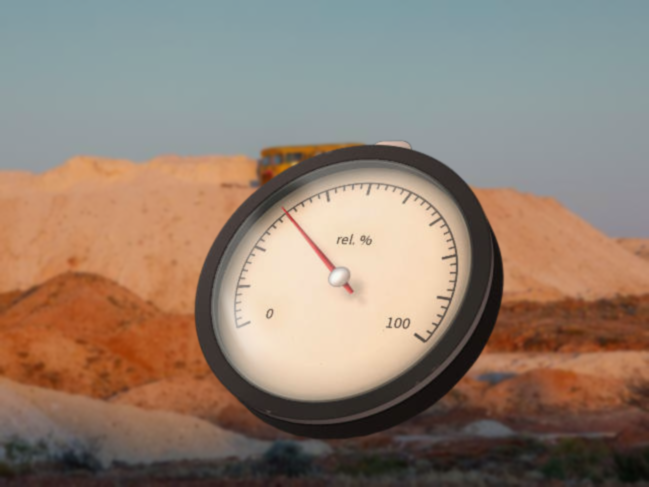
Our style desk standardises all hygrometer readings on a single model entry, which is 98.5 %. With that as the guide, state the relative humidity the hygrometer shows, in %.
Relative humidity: 30 %
